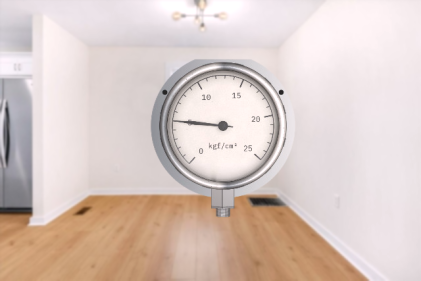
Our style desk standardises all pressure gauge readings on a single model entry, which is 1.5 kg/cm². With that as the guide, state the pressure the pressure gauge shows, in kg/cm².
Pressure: 5 kg/cm²
